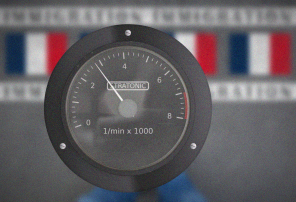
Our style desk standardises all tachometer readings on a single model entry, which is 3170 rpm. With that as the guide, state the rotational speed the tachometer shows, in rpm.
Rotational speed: 2800 rpm
